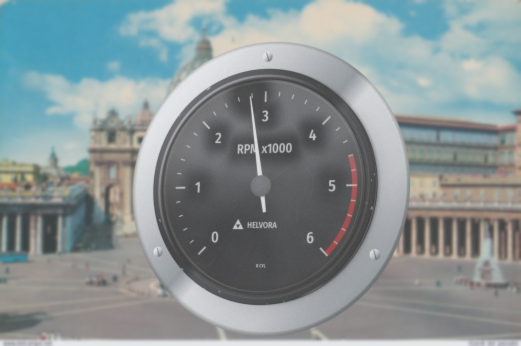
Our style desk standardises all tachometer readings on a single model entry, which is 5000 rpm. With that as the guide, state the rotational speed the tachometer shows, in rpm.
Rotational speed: 2800 rpm
